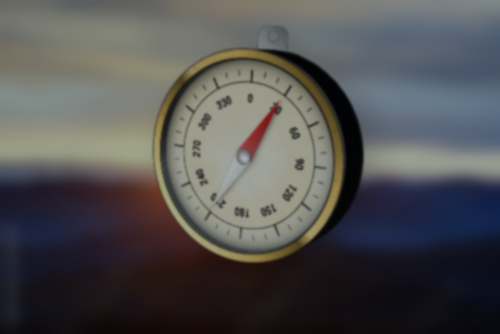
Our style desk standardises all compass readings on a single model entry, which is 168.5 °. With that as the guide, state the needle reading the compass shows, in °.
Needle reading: 30 °
